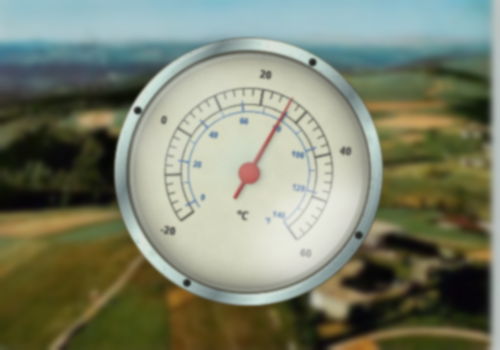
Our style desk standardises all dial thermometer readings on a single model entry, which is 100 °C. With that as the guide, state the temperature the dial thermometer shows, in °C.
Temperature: 26 °C
